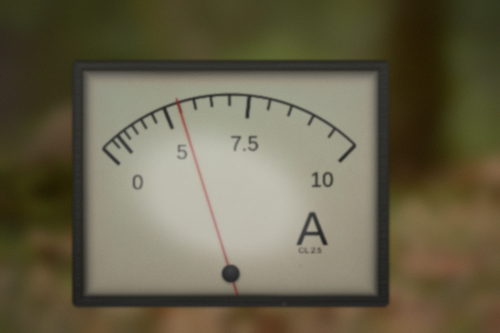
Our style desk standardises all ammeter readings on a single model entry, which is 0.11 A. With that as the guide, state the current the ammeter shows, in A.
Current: 5.5 A
